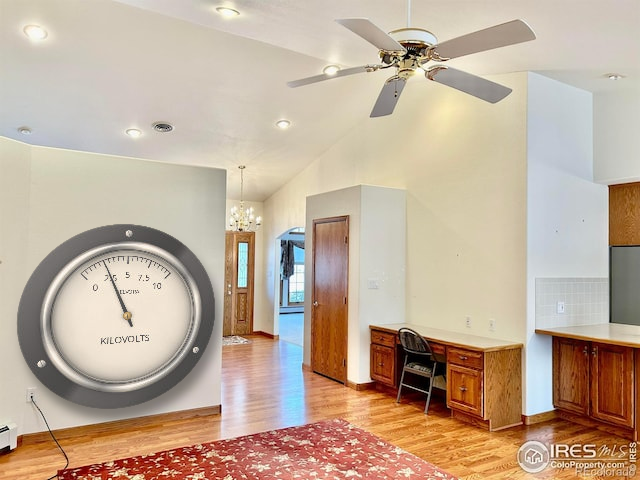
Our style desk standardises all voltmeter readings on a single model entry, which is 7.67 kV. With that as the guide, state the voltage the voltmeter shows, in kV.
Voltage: 2.5 kV
